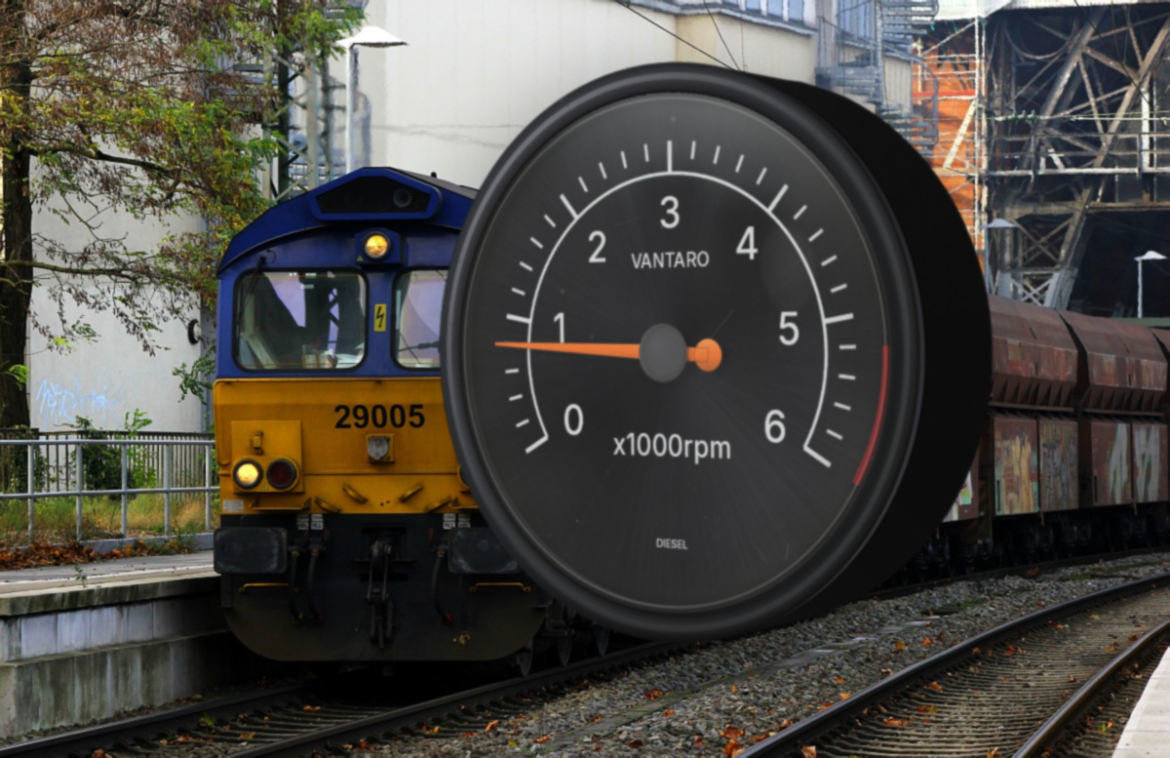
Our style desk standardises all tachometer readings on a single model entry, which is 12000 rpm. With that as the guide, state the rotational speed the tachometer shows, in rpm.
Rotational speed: 800 rpm
